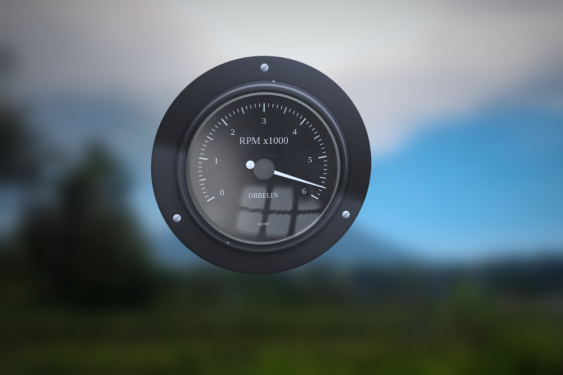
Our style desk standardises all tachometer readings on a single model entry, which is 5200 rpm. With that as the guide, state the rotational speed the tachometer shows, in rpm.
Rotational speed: 5700 rpm
